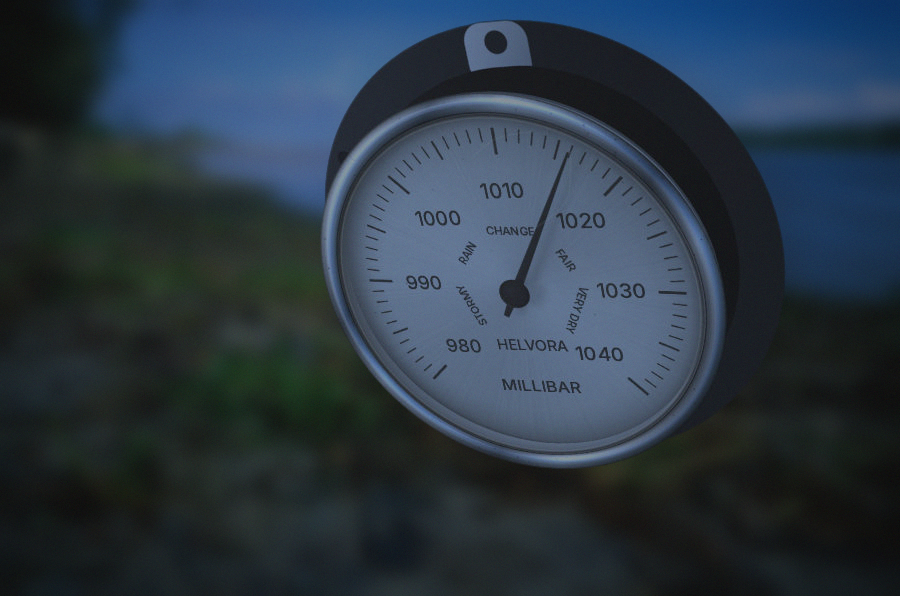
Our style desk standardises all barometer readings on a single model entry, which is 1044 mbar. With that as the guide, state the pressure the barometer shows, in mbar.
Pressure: 1016 mbar
